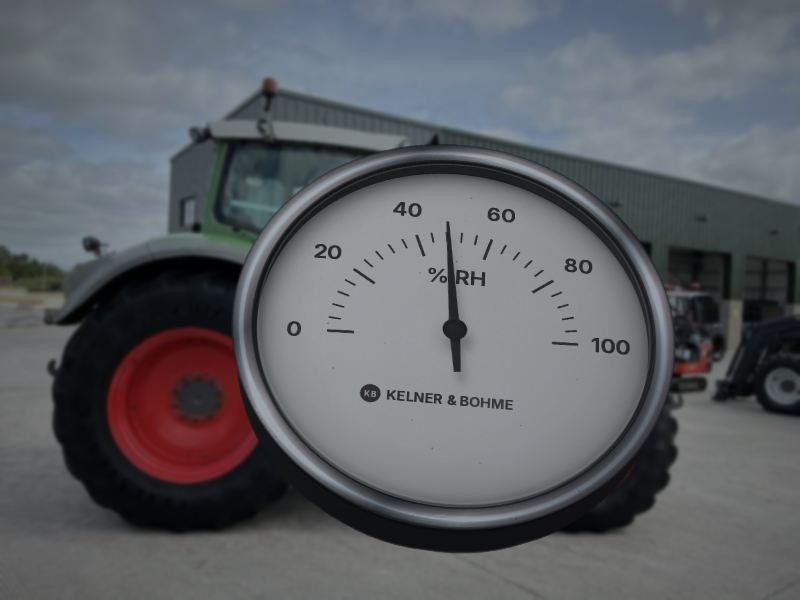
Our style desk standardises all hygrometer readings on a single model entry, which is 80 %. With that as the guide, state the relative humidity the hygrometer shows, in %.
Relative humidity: 48 %
